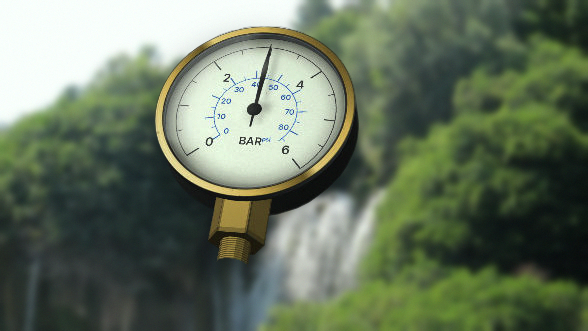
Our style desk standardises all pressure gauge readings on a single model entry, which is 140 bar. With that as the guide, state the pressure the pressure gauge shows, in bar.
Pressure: 3 bar
